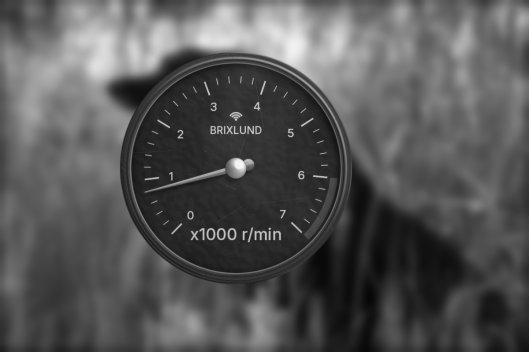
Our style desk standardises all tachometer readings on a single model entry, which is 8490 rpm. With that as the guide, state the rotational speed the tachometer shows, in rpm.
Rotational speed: 800 rpm
